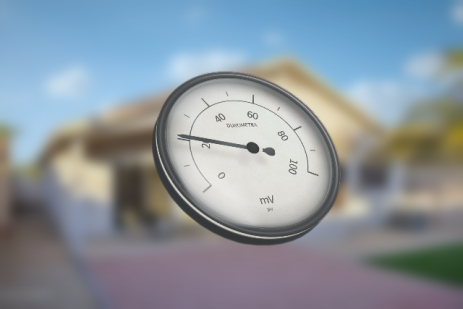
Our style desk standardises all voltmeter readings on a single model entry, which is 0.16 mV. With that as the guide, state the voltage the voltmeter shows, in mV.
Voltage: 20 mV
